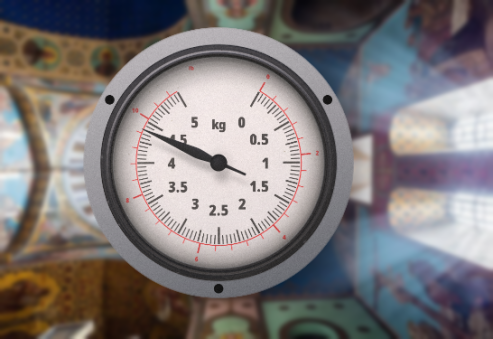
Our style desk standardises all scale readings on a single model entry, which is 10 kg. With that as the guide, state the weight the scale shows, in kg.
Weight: 4.4 kg
